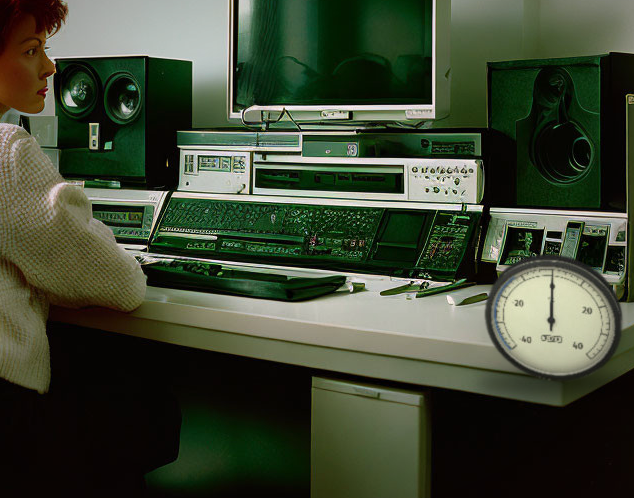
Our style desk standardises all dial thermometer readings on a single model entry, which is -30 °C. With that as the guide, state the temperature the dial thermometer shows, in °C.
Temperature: 0 °C
